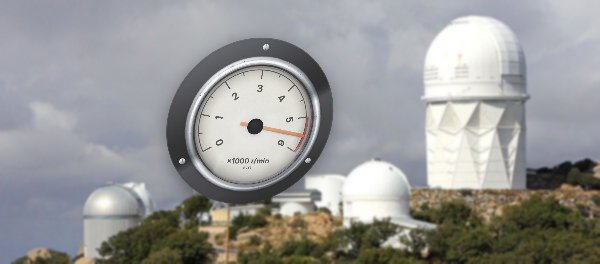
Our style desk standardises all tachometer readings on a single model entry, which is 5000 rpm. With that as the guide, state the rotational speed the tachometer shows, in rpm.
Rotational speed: 5500 rpm
